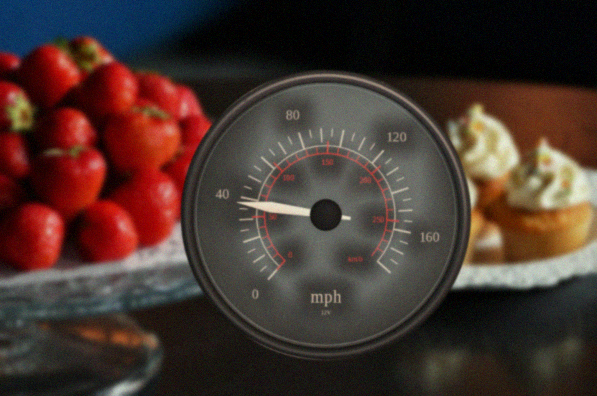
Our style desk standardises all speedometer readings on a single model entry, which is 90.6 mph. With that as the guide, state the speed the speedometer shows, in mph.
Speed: 37.5 mph
